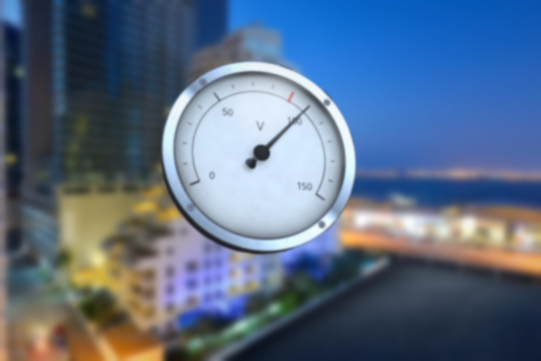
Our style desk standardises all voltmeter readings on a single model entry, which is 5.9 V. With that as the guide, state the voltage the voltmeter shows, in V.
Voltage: 100 V
